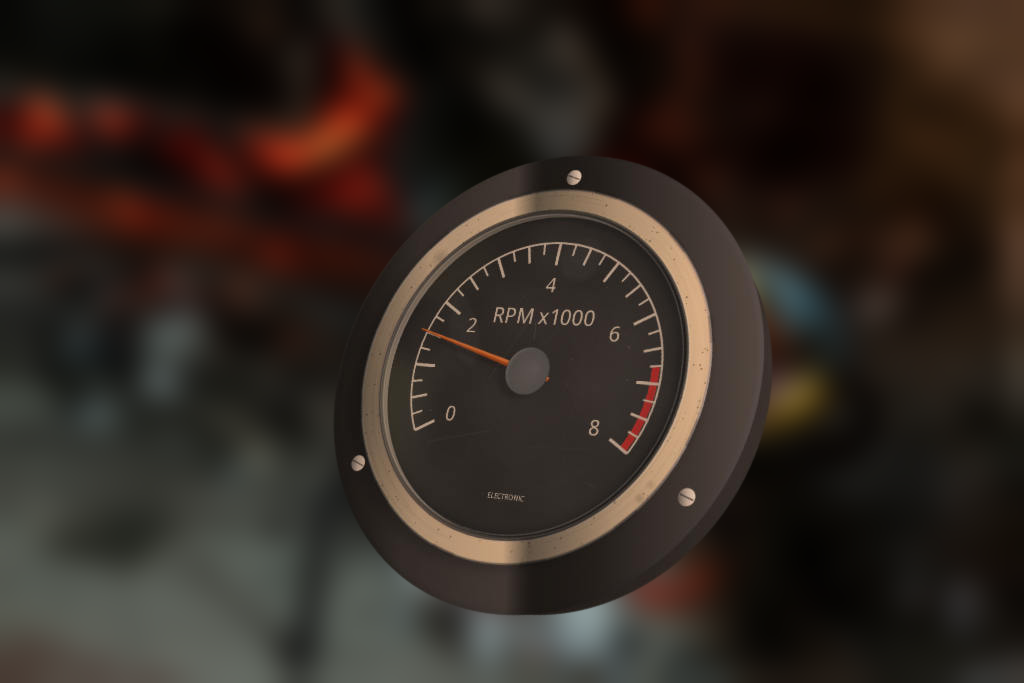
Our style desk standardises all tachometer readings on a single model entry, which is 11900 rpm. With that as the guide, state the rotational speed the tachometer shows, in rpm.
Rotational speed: 1500 rpm
